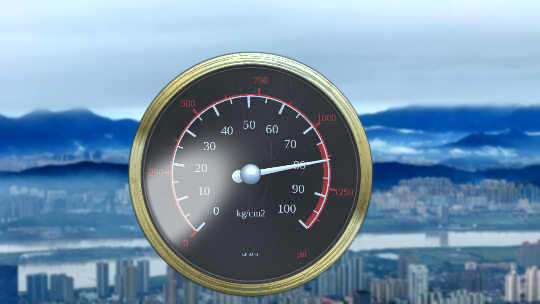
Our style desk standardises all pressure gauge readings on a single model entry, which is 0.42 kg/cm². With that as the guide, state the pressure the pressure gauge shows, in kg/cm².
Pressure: 80 kg/cm²
